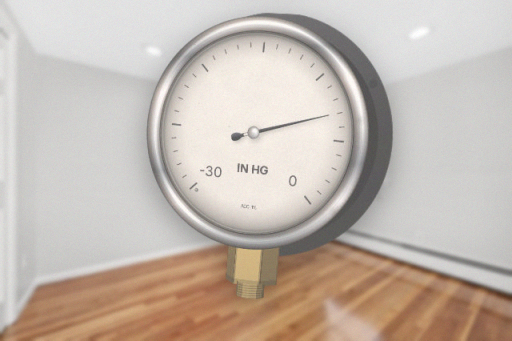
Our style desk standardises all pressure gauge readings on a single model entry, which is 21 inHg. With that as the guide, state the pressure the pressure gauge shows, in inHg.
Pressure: -7 inHg
